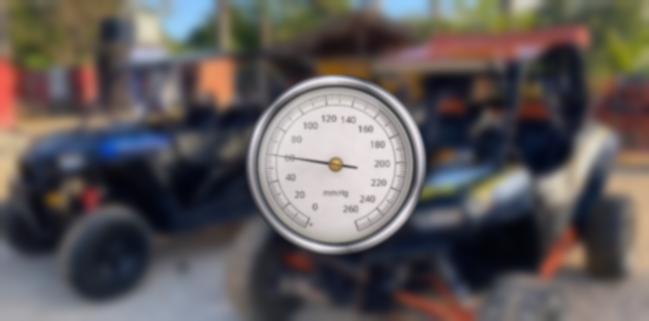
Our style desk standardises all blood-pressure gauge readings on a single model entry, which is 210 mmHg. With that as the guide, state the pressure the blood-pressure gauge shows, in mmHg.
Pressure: 60 mmHg
